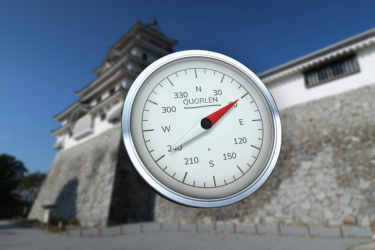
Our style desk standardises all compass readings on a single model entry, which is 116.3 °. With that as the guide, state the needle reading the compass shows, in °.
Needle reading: 60 °
